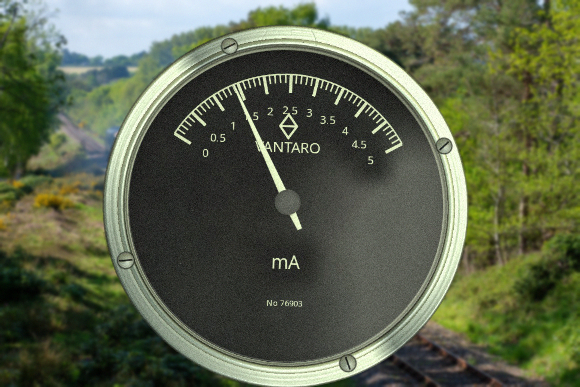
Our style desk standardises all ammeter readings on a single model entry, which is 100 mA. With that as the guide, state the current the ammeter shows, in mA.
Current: 1.4 mA
